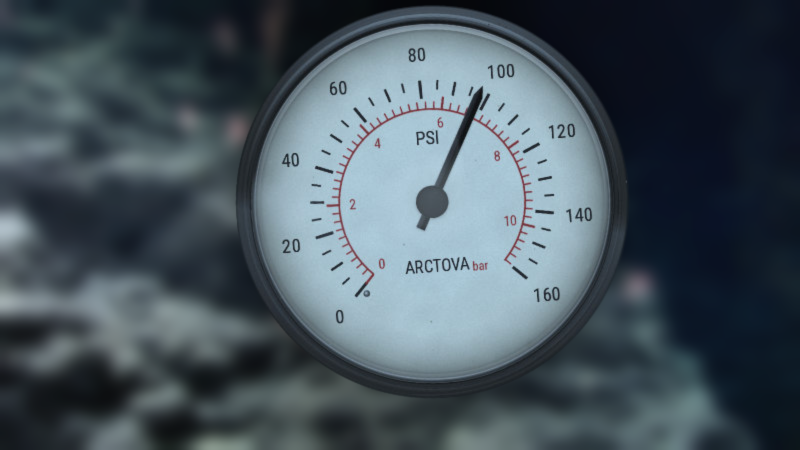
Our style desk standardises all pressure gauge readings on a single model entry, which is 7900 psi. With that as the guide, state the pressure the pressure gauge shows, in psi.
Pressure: 97.5 psi
